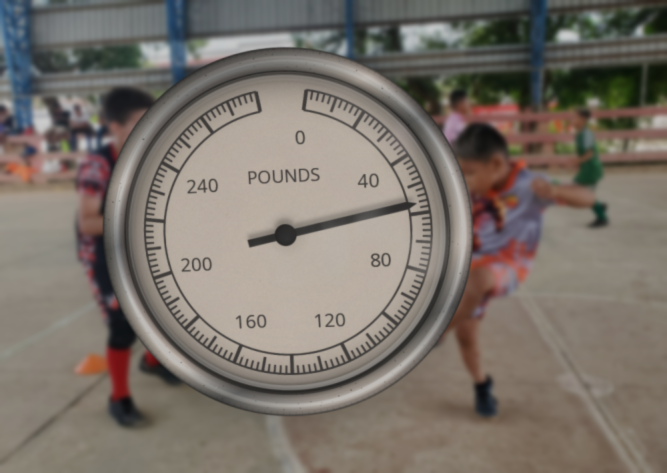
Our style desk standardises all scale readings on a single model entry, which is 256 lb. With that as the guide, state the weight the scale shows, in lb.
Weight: 56 lb
